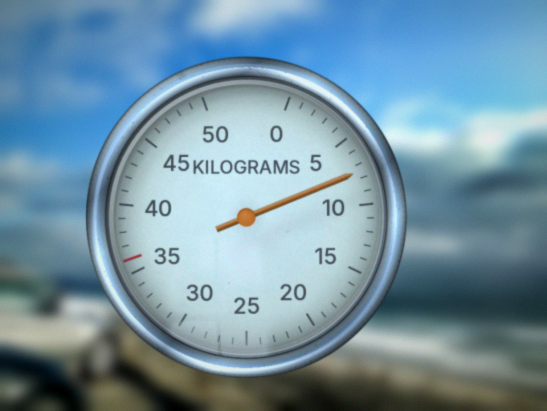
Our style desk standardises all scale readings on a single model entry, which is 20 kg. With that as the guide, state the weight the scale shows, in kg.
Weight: 7.5 kg
